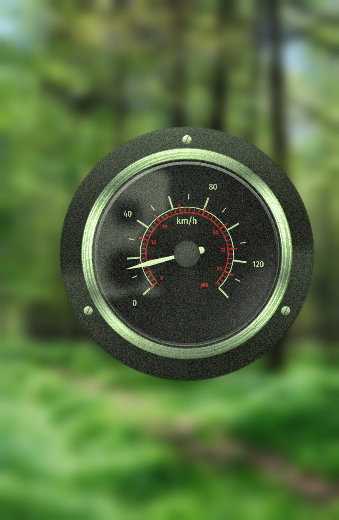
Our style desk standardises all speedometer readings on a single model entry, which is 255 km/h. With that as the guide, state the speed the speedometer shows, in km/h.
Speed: 15 km/h
